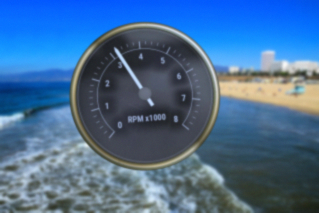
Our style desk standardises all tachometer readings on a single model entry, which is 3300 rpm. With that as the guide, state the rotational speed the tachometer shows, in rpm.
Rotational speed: 3200 rpm
